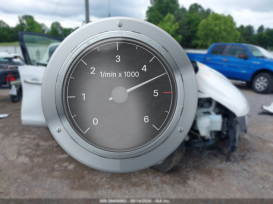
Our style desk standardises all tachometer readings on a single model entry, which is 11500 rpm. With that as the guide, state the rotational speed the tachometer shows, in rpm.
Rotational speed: 4500 rpm
